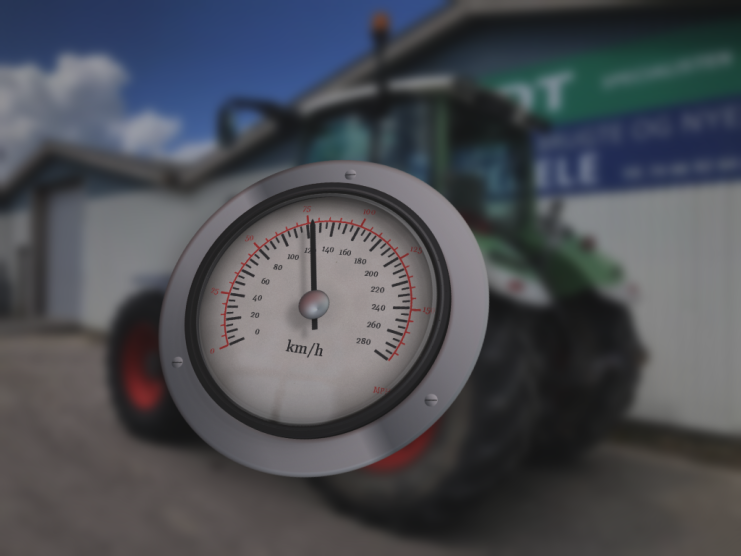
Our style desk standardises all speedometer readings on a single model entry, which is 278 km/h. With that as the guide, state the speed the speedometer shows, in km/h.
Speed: 125 km/h
